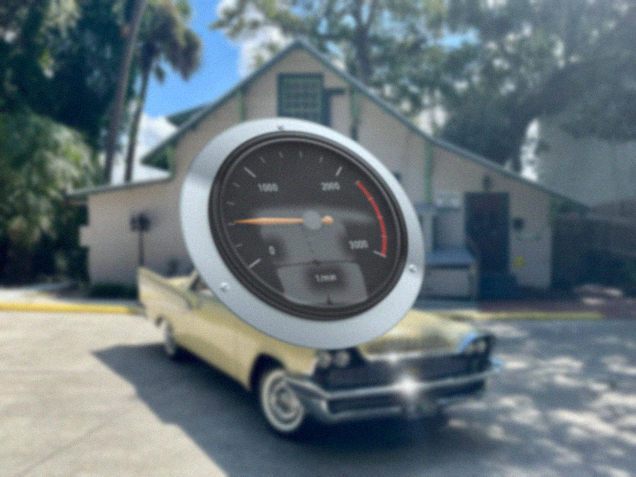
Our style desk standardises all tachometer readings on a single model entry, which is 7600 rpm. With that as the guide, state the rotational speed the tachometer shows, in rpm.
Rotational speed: 400 rpm
